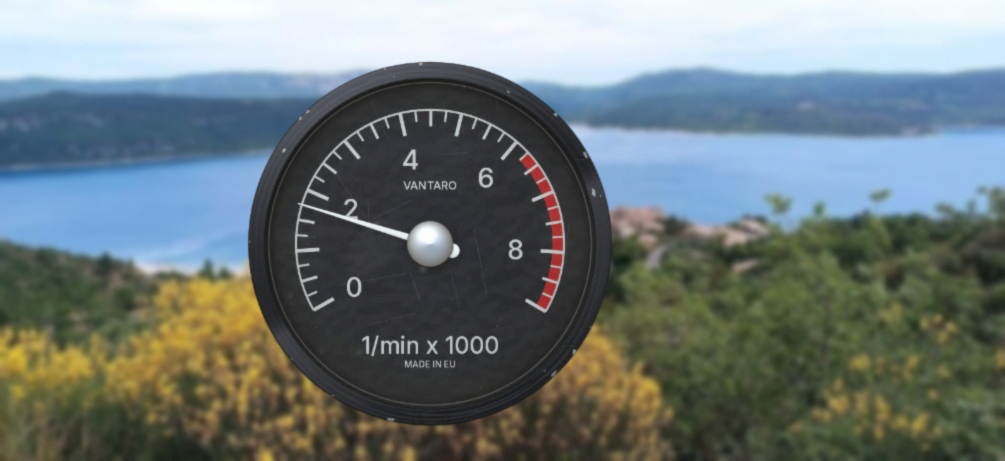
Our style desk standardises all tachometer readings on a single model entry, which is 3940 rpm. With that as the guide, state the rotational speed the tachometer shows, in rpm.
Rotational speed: 1750 rpm
